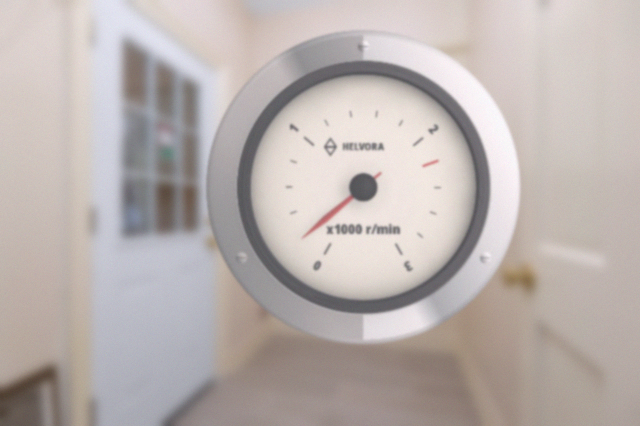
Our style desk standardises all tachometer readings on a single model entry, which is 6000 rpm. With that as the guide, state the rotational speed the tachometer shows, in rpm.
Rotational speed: 200 rpm
